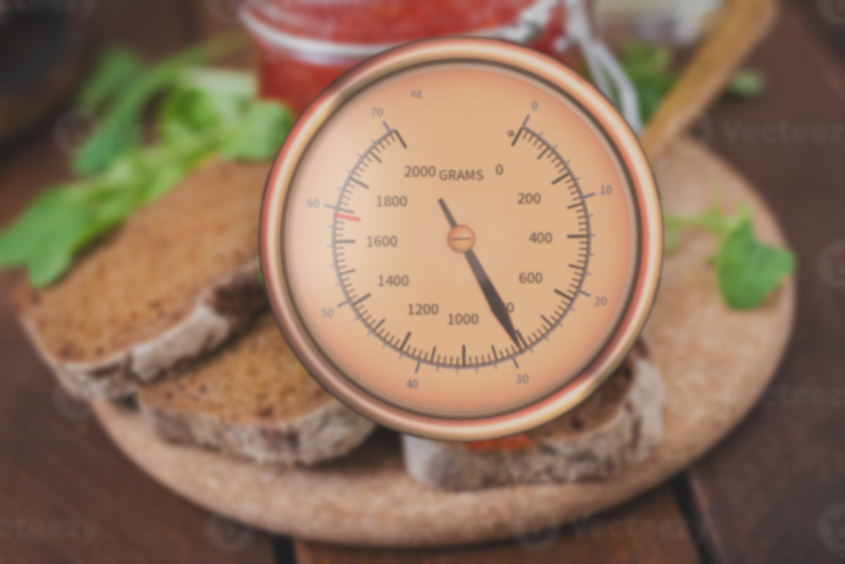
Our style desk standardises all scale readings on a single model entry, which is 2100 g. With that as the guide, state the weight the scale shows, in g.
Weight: 820 g
